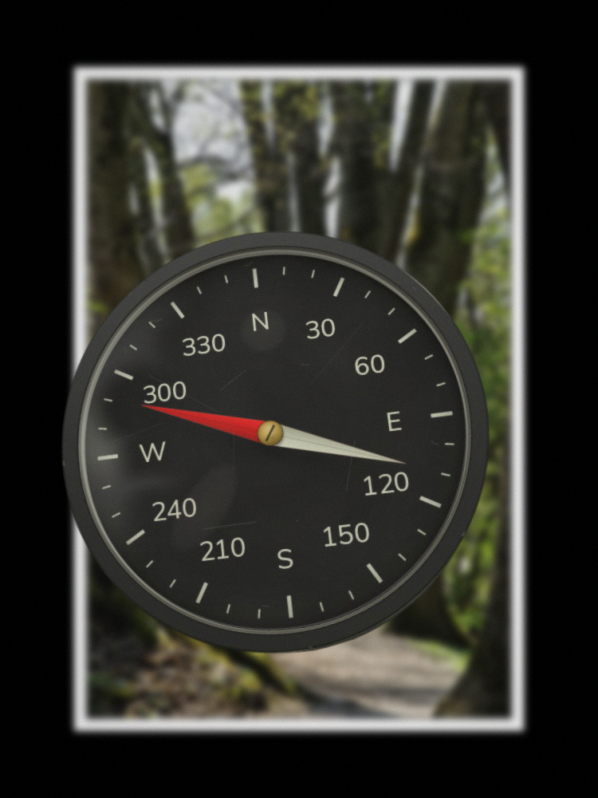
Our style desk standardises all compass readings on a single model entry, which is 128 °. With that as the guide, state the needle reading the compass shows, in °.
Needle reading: 290 °
